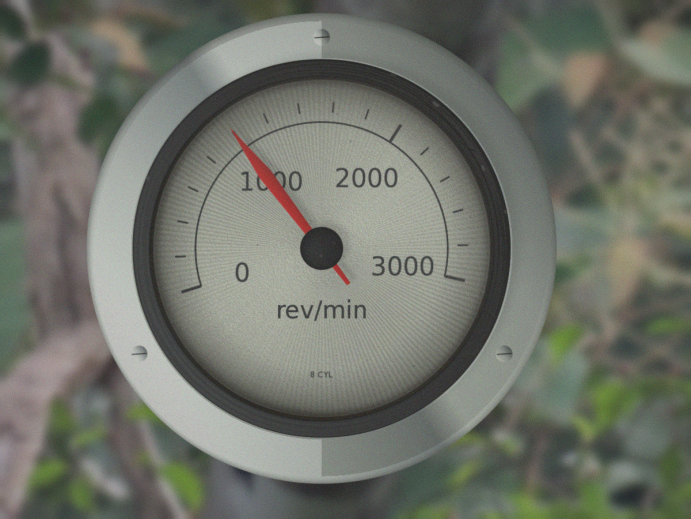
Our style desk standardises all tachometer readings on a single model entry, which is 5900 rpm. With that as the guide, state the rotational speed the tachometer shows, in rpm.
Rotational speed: 1000 rpm
